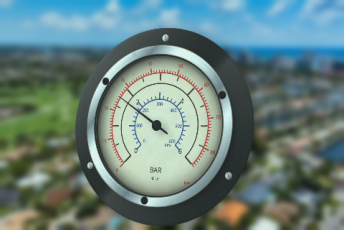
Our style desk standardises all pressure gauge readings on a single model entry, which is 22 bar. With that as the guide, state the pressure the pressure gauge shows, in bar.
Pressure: 1.75 bar
